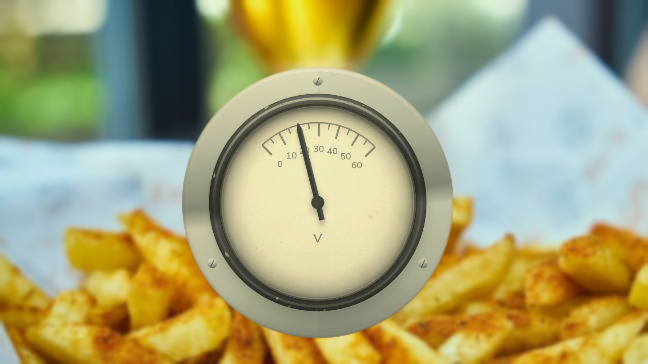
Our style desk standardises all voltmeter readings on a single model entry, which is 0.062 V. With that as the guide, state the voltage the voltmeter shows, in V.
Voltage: 20 V
